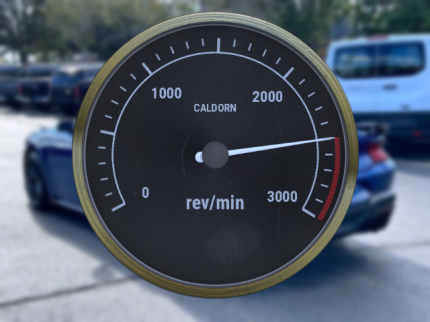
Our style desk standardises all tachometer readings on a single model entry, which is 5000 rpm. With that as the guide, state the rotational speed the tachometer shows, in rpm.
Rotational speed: 2500 rpm
